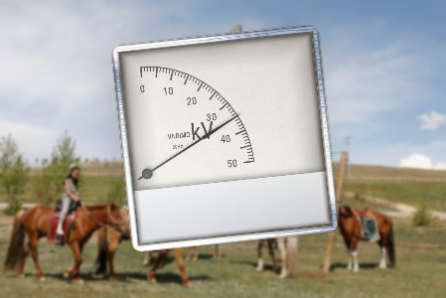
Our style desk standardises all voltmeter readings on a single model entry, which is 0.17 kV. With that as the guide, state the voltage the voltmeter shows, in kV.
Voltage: 35 kV
